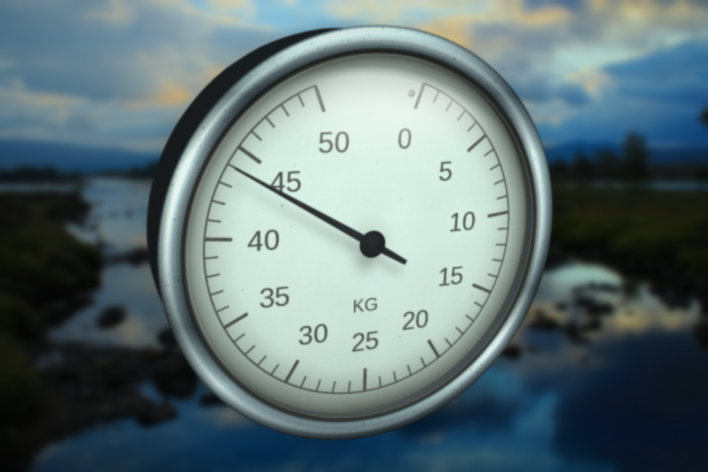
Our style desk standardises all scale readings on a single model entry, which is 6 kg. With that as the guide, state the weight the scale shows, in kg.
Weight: 44 kg
